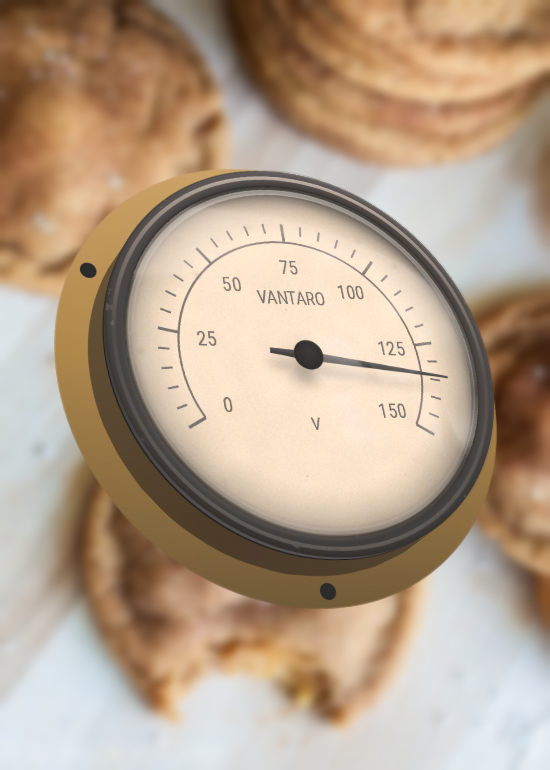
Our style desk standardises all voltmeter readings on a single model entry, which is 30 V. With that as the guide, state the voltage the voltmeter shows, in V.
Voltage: 135 V
